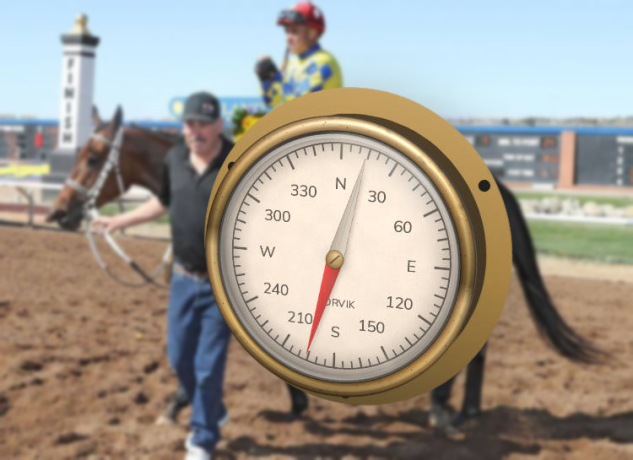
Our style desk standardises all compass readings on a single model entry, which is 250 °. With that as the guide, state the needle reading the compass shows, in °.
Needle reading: 195 °
